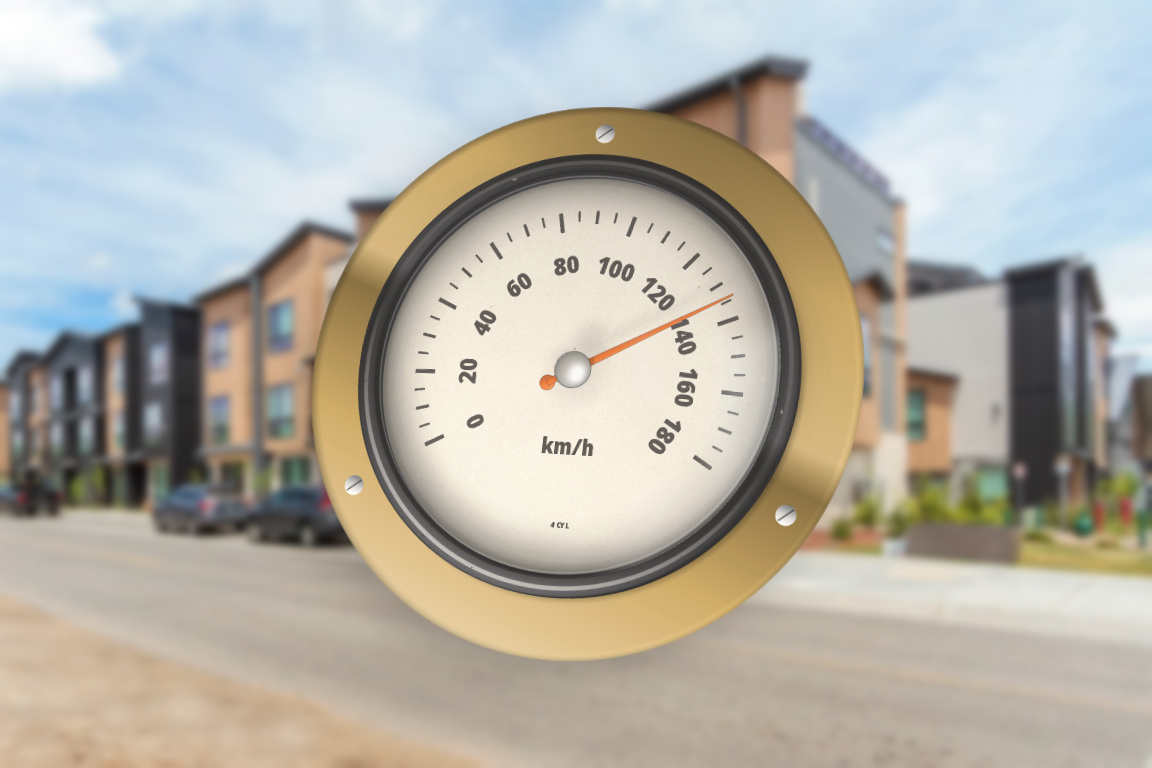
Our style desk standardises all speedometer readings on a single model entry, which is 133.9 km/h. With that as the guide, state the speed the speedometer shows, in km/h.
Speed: 135 km/h
